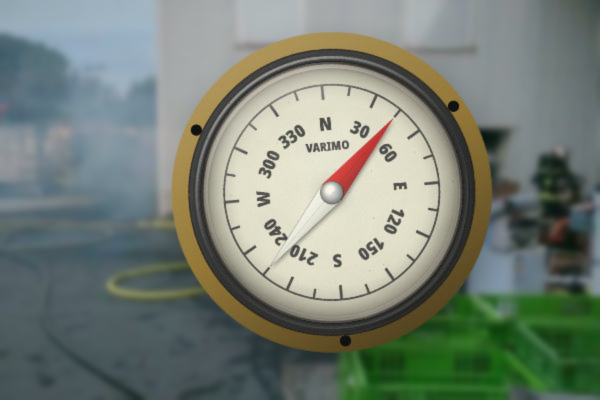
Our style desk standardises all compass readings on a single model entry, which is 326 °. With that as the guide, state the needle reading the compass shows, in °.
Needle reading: 45 °
